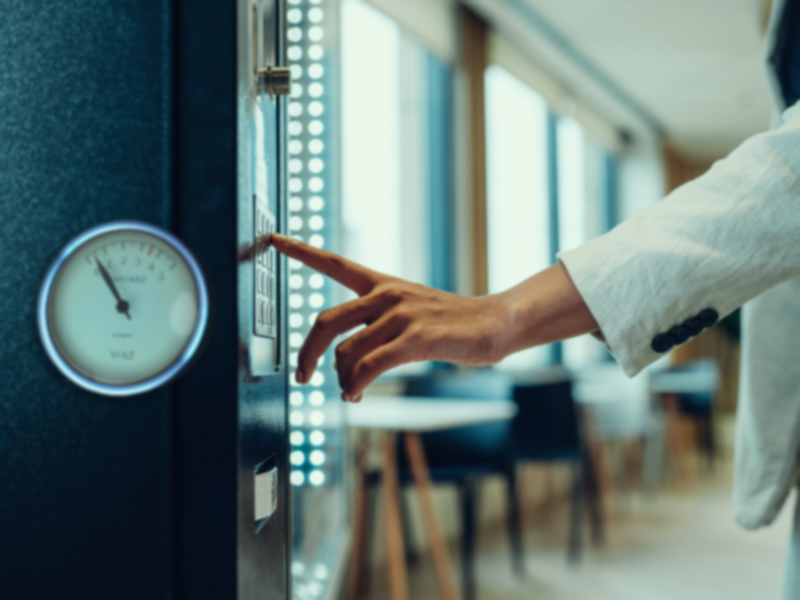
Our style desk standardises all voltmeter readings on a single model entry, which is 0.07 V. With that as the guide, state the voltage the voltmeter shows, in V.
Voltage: 0.5 V
